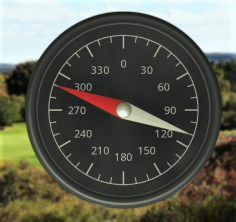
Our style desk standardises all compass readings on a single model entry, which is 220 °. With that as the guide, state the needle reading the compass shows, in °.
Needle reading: 290 °
